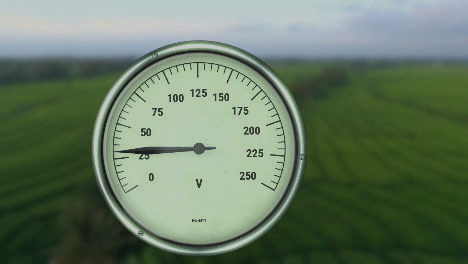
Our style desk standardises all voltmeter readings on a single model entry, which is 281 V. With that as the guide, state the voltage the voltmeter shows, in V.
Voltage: 30 V
